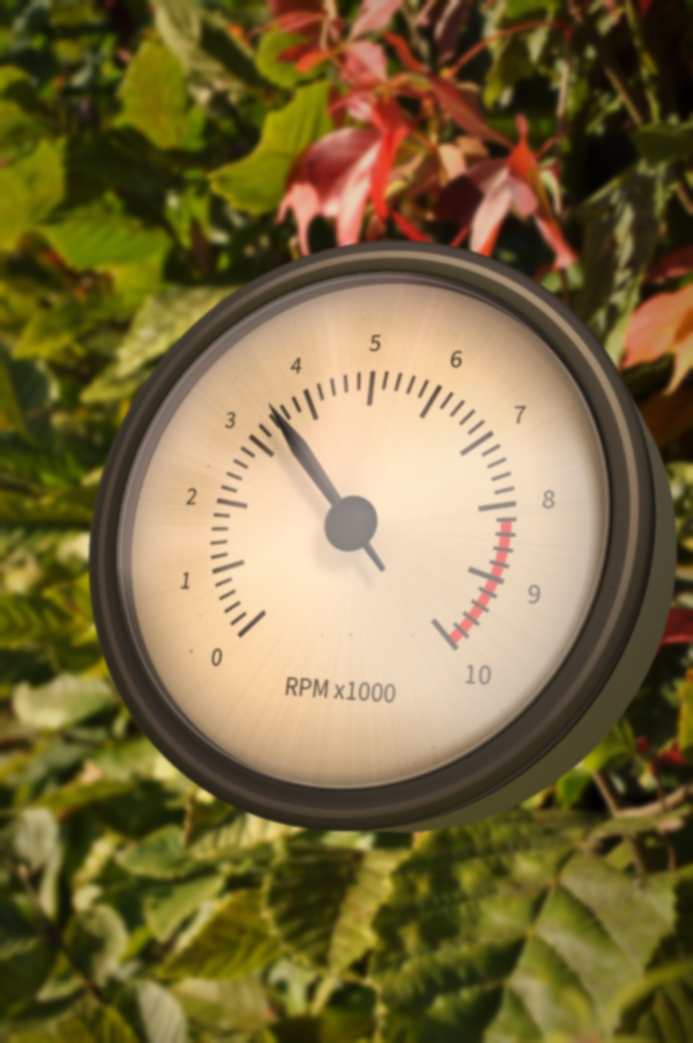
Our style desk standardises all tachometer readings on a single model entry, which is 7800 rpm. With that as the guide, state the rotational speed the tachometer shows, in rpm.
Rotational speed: 3500 rpm
